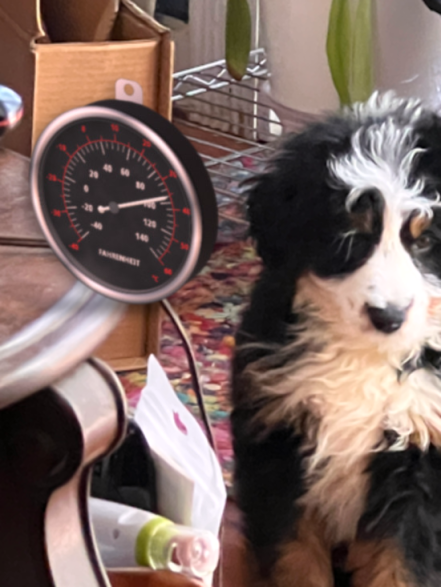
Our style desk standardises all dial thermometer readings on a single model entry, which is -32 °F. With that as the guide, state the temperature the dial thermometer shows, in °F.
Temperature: 96 °F
